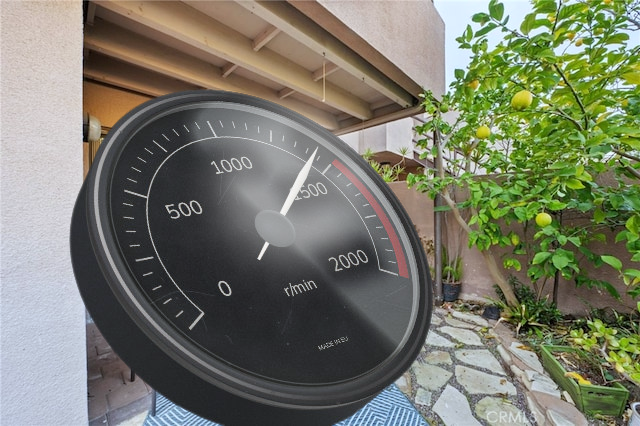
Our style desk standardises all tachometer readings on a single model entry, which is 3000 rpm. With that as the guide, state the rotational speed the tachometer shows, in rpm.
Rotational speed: 1425 rpm
